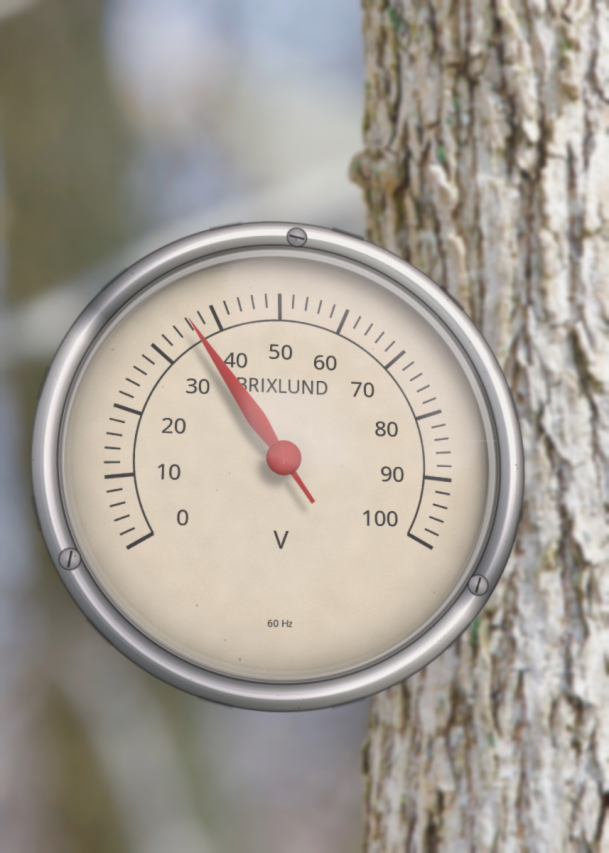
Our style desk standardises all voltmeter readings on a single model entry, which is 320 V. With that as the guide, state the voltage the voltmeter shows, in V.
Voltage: 36 V
